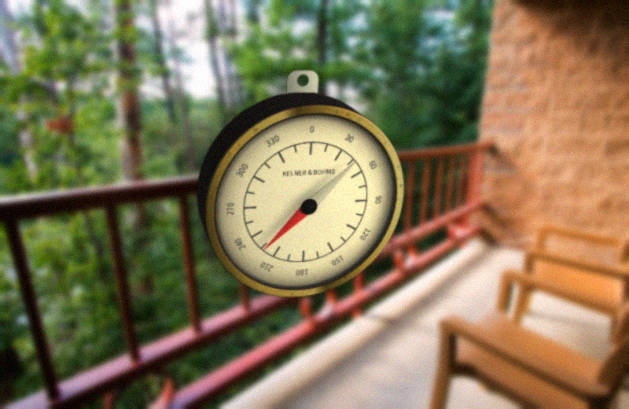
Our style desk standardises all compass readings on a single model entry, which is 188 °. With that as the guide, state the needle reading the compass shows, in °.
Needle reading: 225 °
